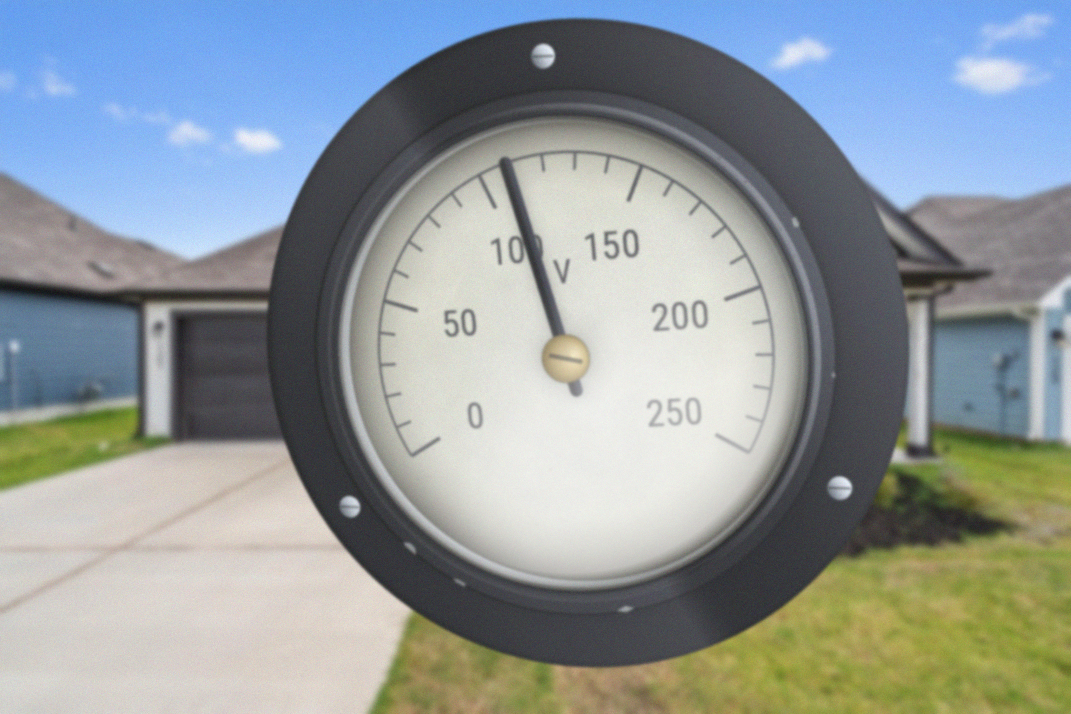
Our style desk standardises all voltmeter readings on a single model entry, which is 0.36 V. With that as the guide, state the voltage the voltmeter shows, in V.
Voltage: 110 V
